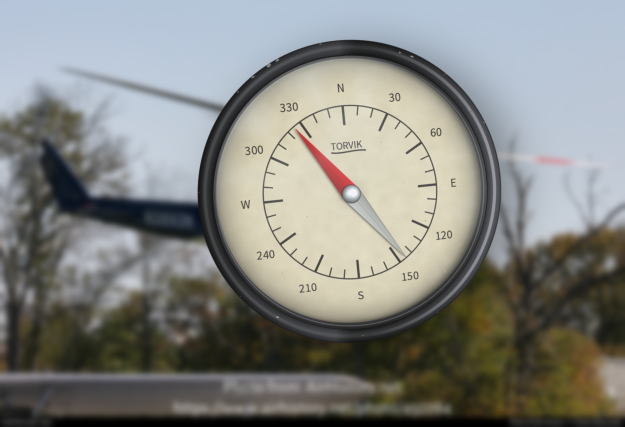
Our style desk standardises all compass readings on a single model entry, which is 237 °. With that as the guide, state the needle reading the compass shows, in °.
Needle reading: 325 °
